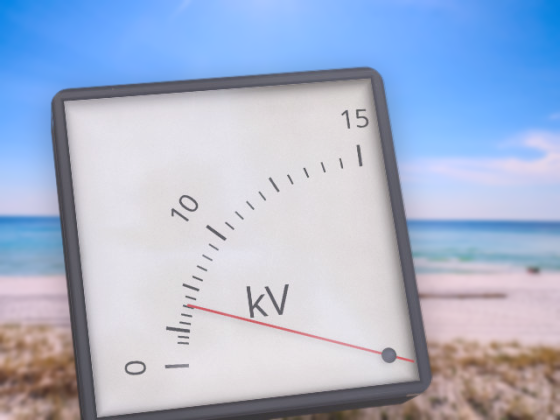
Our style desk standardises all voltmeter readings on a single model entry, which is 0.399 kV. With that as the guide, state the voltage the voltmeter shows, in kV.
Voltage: 6.5 kV
